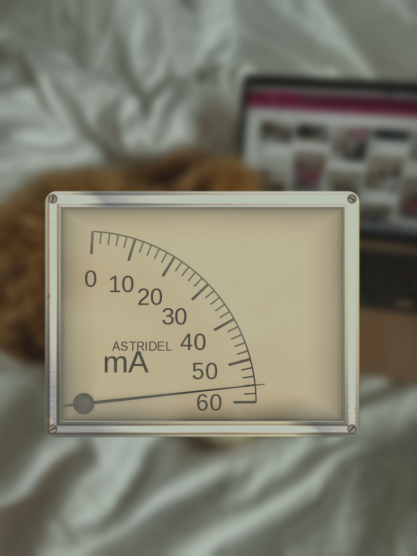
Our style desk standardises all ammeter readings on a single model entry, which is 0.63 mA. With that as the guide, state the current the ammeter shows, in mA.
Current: 56 mA
